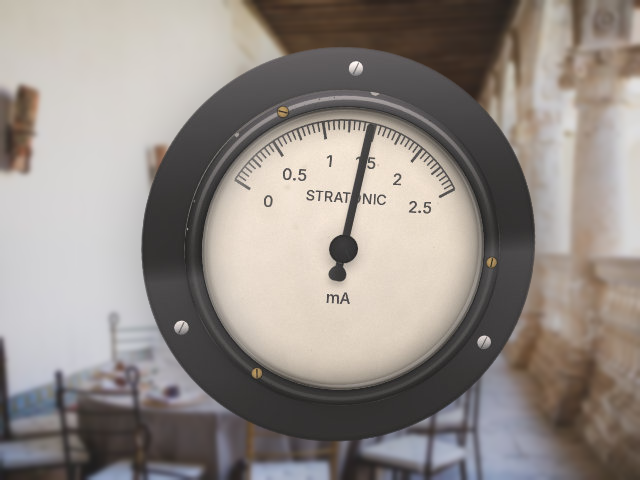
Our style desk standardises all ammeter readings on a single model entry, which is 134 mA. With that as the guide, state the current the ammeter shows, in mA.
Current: 1.45 mA
